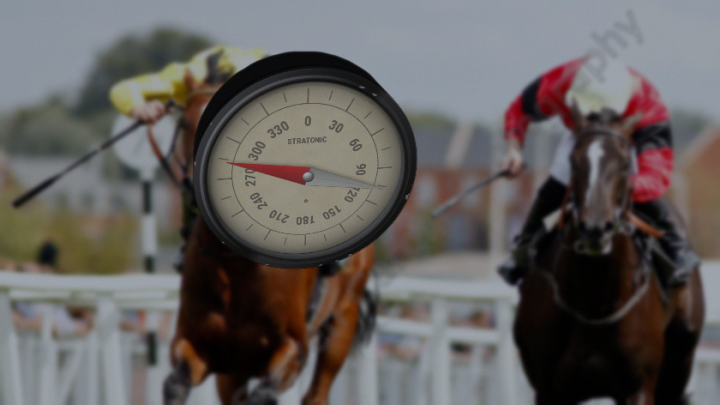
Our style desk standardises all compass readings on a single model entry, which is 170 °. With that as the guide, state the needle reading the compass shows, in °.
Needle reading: 285 °
